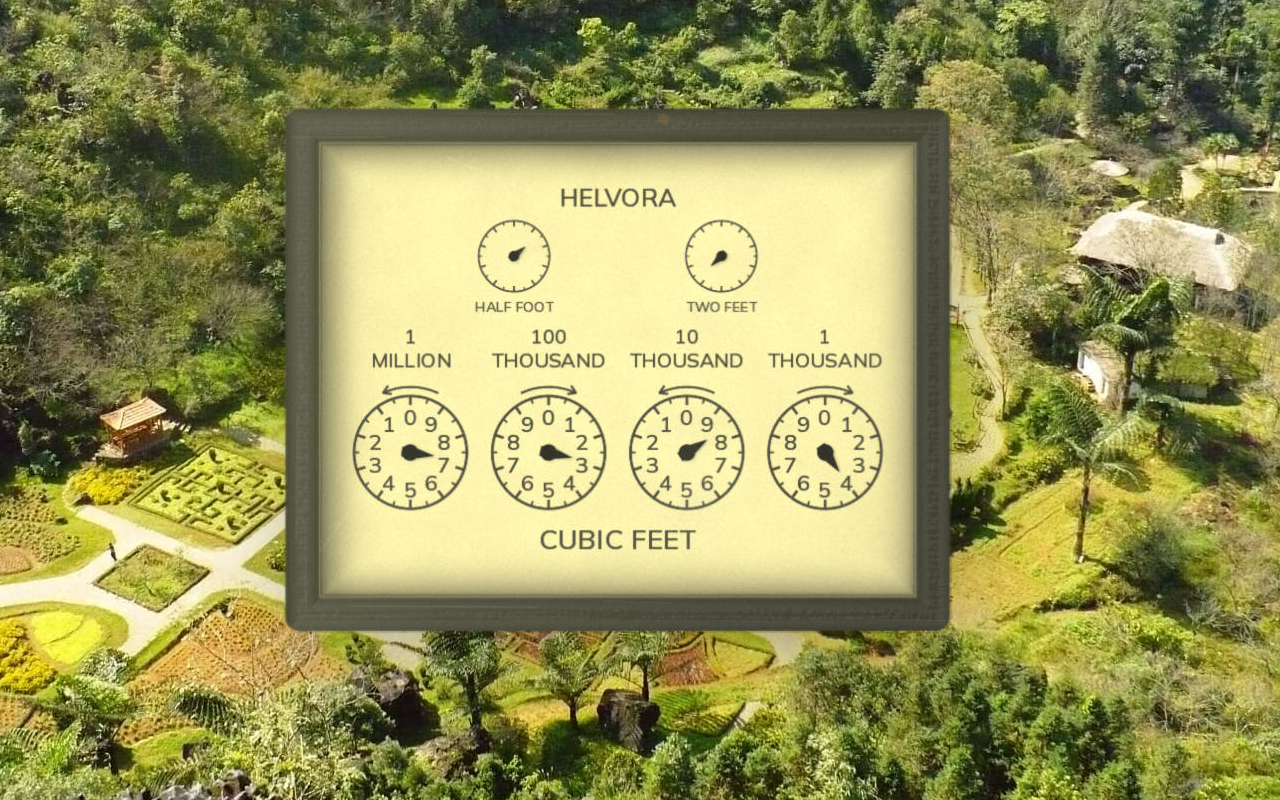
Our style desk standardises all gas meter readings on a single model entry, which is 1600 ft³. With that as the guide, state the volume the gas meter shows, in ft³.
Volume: 728400 ft³
